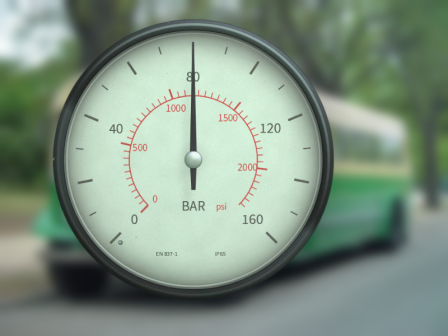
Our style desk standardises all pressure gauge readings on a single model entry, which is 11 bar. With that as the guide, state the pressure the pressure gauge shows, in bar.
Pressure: 80 bar
